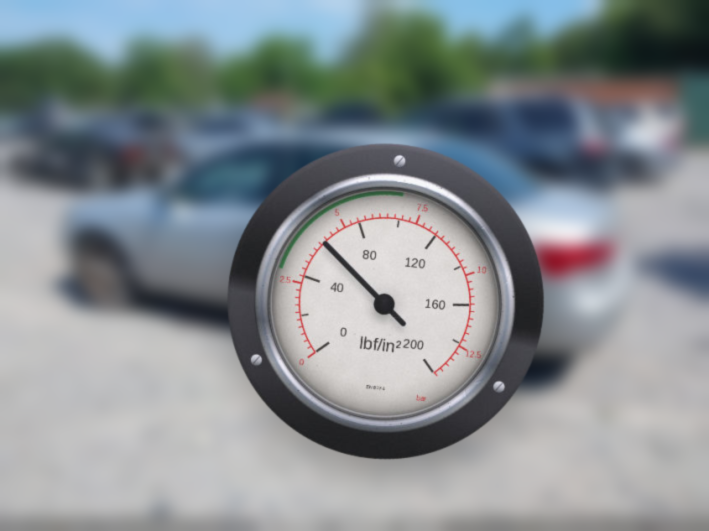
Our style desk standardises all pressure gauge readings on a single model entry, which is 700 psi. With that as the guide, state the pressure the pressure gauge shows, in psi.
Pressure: 60 psi
